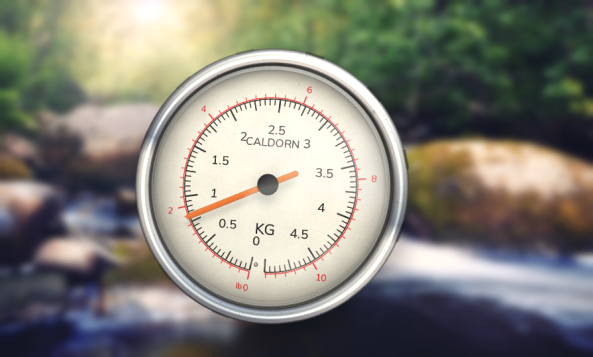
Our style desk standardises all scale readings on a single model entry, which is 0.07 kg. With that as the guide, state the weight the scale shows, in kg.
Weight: 0.8 kg
